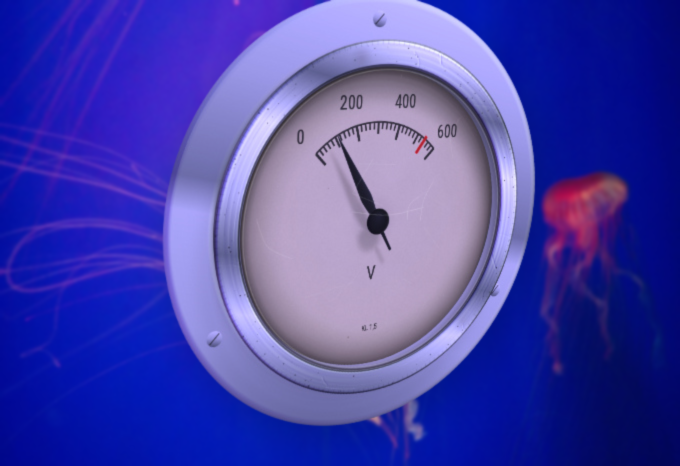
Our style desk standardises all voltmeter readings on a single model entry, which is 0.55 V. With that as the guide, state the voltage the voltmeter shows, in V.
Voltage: 100 V
